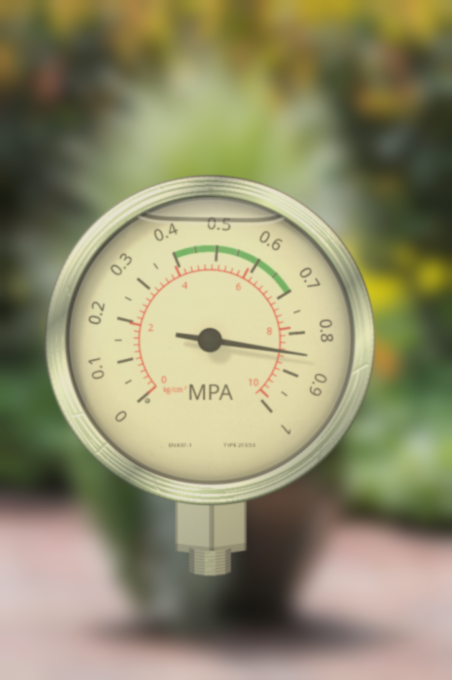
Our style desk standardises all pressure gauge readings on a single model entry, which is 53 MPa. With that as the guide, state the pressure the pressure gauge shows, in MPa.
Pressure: 0.85 MPa
